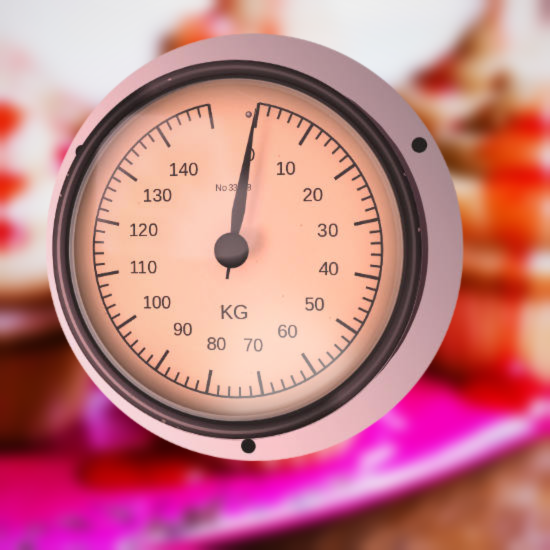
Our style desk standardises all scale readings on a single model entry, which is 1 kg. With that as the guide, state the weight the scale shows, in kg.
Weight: 0 kg
